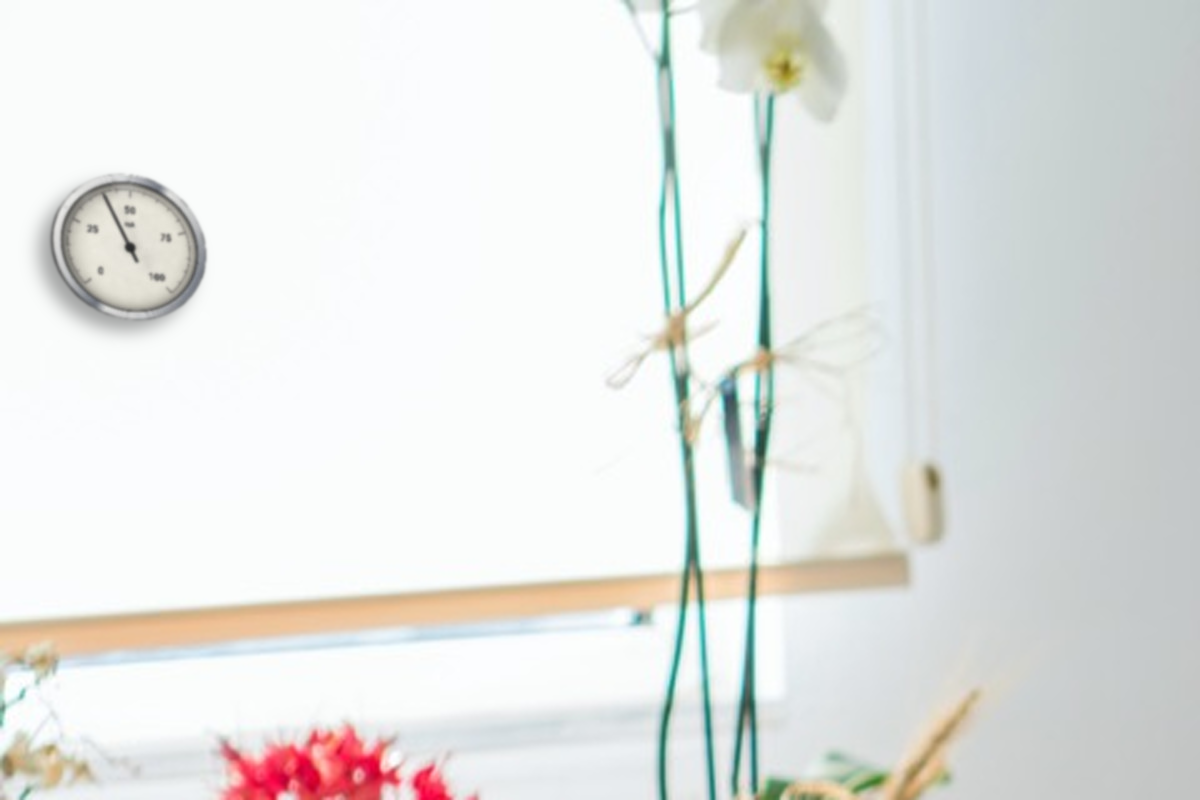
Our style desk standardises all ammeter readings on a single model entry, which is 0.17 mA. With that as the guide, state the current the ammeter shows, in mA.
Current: 40 mA
